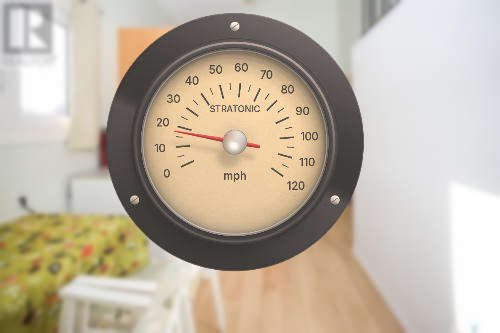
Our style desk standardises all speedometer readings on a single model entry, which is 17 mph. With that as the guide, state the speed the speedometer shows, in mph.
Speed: 17.5 mph
